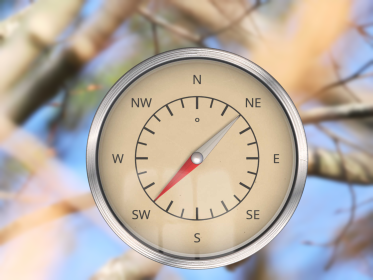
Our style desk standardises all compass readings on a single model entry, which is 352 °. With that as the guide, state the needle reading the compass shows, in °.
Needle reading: 225 °
